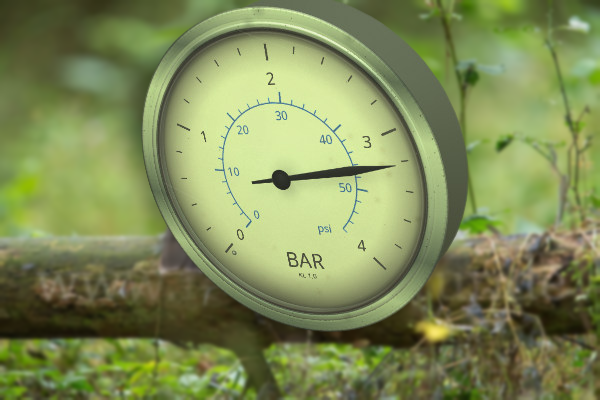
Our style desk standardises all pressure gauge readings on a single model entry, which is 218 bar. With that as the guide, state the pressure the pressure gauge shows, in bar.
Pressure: 3.2 bar
